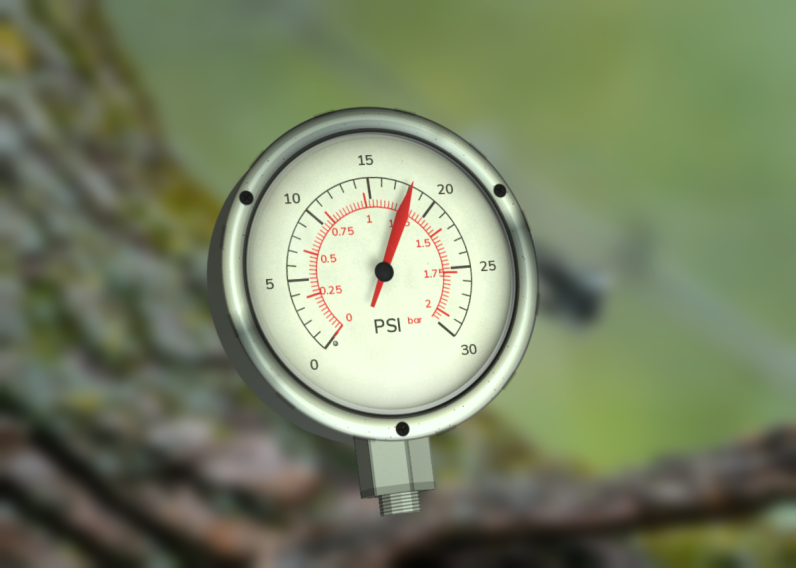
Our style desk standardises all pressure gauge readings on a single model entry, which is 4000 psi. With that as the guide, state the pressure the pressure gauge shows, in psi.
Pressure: 18 psi
